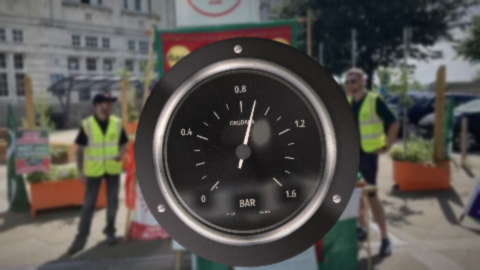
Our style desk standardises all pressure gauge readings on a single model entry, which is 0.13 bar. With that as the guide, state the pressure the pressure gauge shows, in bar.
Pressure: 0.9 bar
